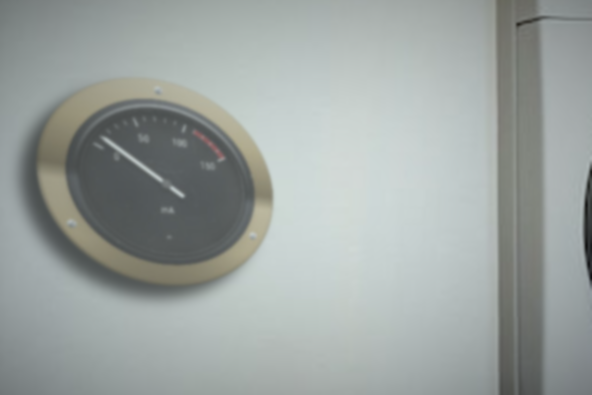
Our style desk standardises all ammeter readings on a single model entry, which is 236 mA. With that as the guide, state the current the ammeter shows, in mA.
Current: 10 mA
